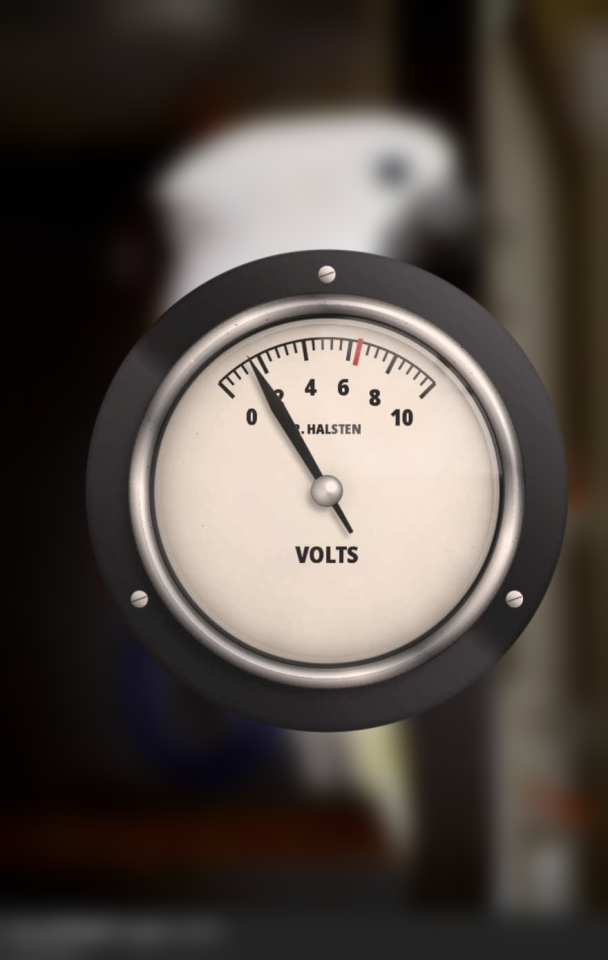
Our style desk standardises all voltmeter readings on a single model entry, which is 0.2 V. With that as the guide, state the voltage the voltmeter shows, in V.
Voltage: 1.6 V
